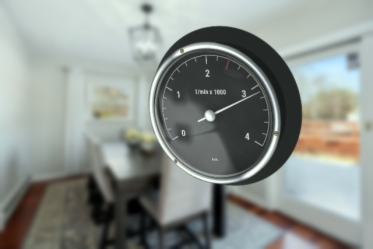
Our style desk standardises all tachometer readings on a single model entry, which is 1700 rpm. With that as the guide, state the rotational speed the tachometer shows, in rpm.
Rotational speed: 3100 rpm
